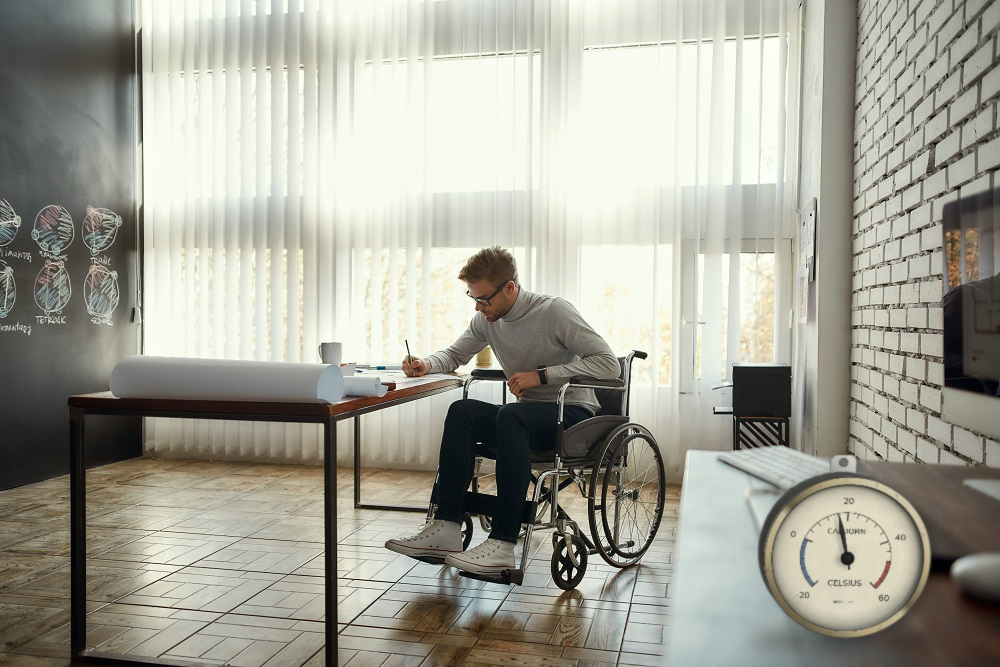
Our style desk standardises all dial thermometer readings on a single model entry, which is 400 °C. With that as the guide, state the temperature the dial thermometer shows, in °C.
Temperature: 16 °C
